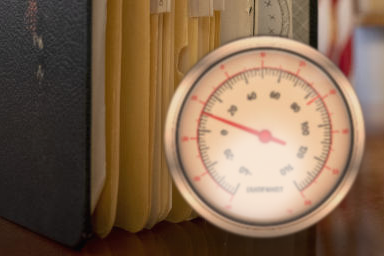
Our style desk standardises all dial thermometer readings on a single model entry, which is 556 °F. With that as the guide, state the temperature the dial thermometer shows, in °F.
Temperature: 10 °F
